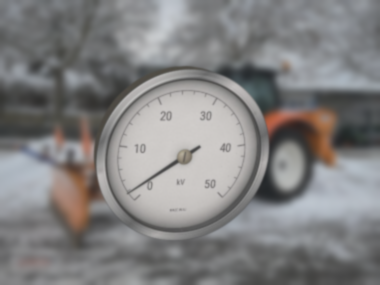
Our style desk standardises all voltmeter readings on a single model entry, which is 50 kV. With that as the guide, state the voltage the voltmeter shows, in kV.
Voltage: 2 kV
